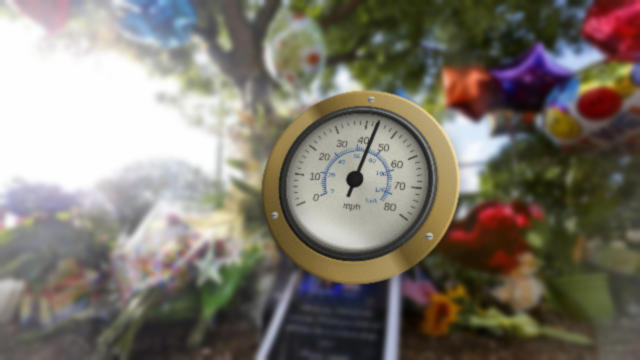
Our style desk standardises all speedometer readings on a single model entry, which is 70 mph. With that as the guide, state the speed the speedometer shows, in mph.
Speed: 44 mph
